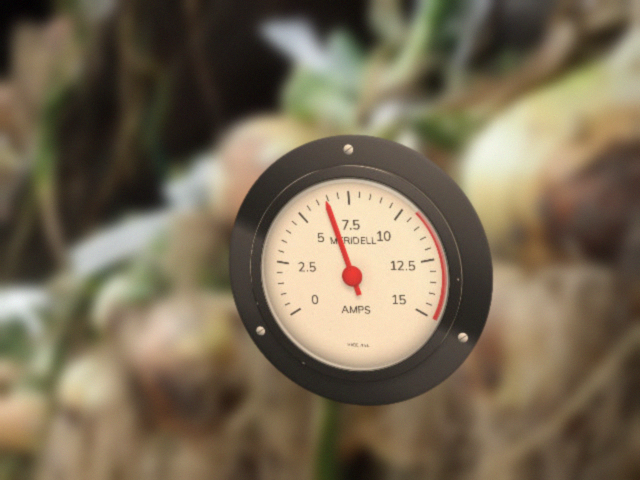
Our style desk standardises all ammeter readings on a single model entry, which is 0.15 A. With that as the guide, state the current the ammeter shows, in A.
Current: 6.5 A
